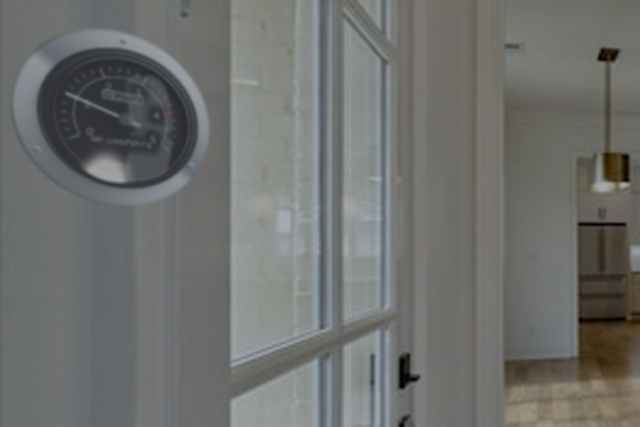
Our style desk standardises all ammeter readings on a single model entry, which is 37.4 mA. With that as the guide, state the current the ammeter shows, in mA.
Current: 1 mA
